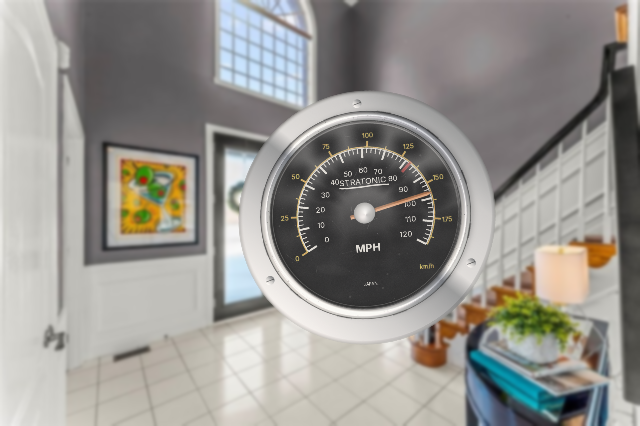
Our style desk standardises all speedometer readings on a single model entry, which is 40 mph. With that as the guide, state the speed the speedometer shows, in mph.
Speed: 98 mph
